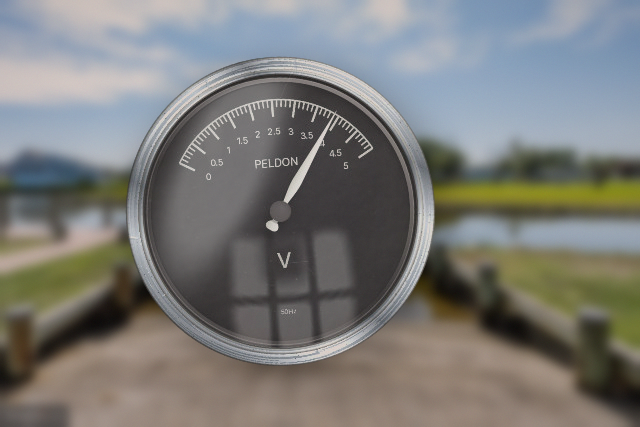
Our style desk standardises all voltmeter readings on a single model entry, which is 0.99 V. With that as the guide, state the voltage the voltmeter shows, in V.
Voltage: 3.9 V
